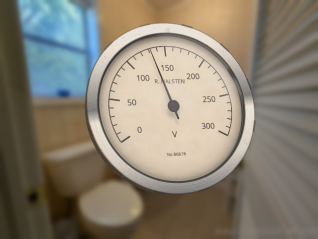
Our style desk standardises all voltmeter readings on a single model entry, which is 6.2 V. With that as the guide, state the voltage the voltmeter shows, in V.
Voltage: 130 V
